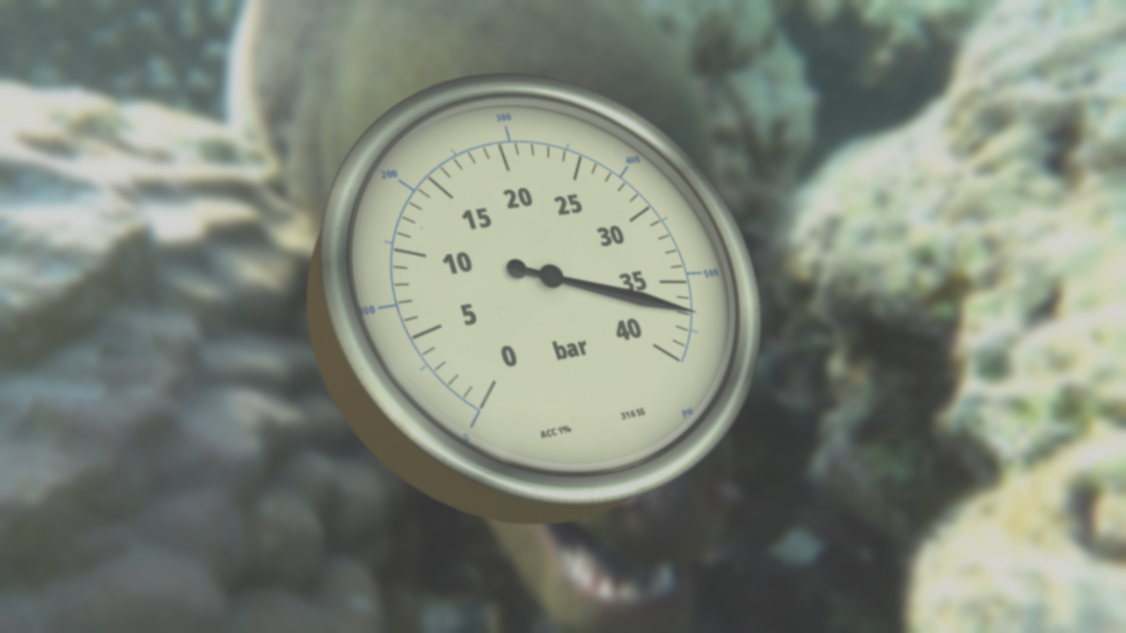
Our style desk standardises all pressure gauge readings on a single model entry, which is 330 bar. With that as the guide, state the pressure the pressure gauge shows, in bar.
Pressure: 37 bar
